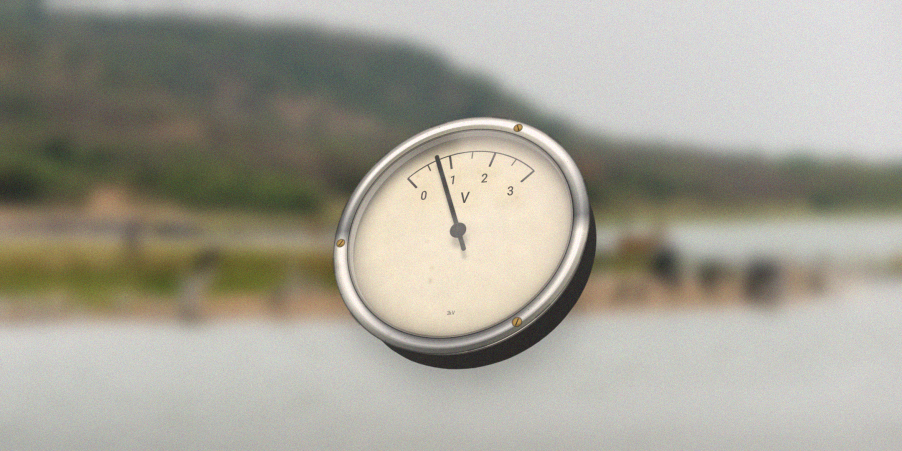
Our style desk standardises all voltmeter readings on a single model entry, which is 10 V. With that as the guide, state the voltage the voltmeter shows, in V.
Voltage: 0.75 V
